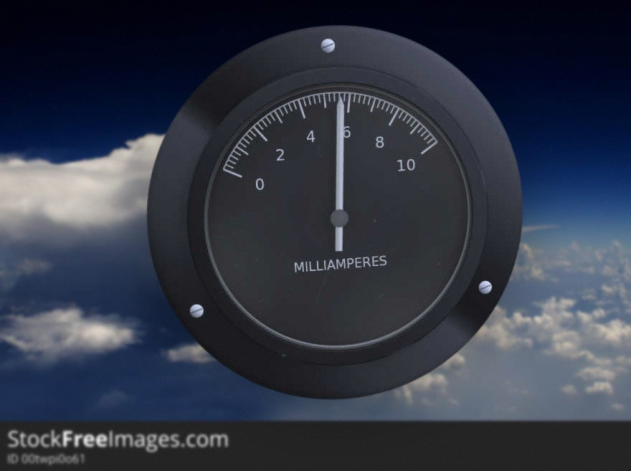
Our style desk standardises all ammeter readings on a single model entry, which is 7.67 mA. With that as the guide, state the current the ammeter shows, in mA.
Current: 5.6 mA
